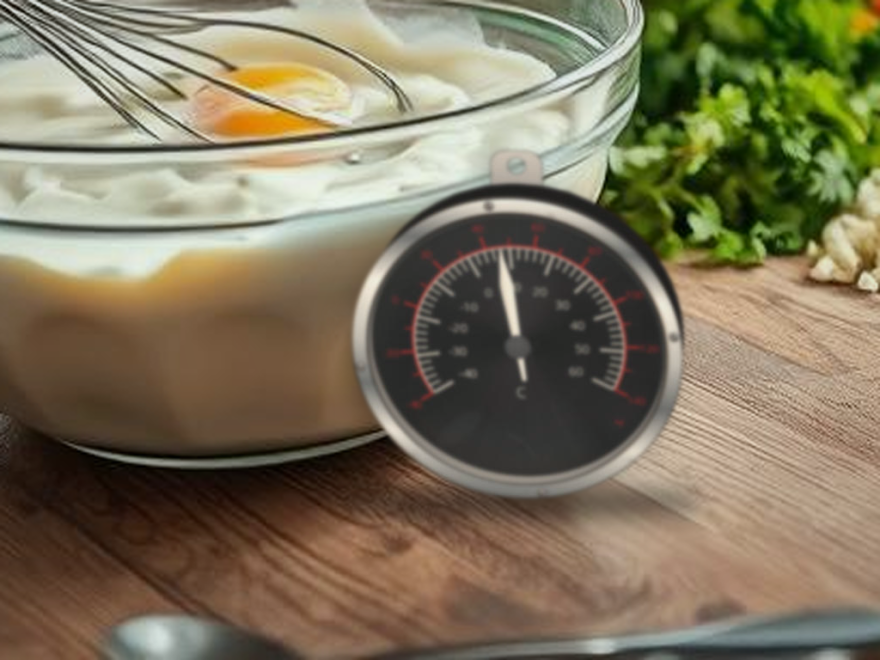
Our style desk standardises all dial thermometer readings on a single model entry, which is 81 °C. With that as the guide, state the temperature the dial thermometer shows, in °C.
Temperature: 8 °C
